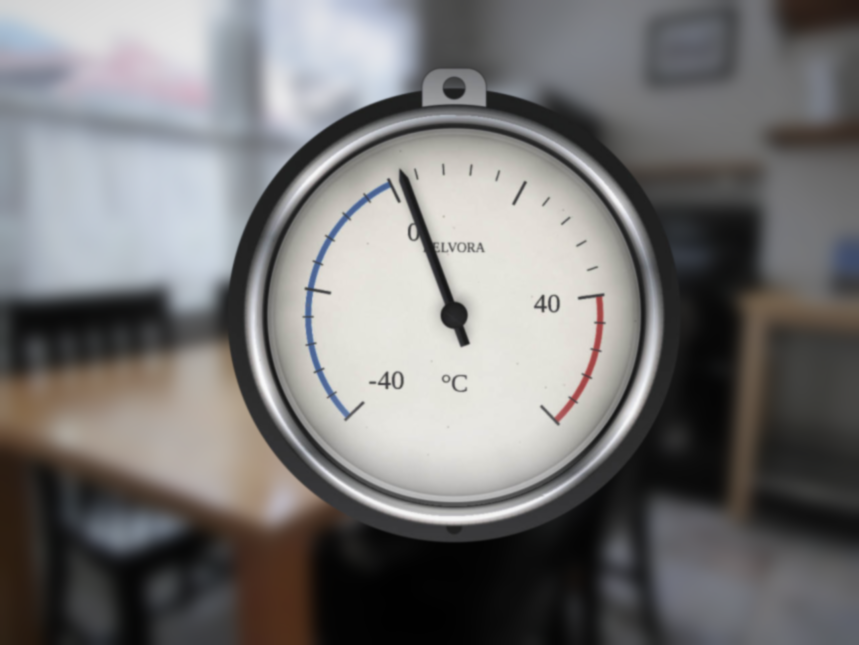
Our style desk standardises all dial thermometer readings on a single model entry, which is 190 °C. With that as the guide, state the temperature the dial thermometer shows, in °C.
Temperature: 2 °C
